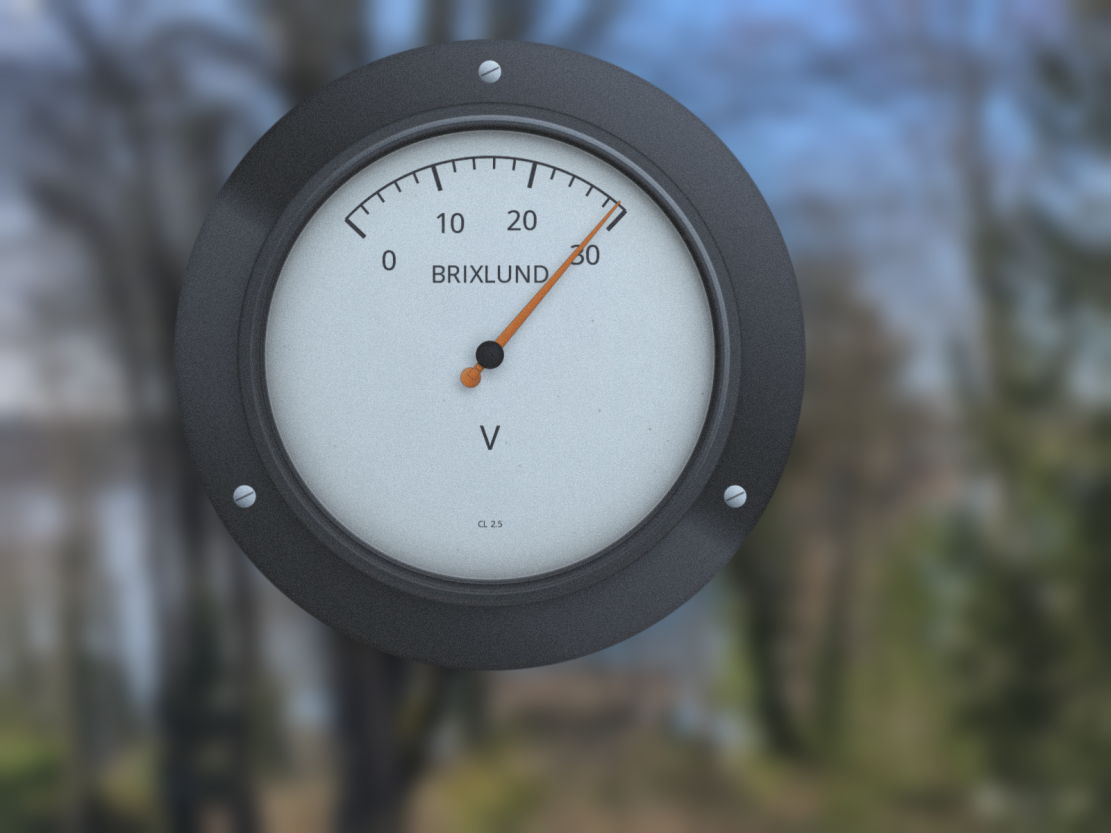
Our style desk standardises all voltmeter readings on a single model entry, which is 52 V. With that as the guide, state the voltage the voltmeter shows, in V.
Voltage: 29 V
